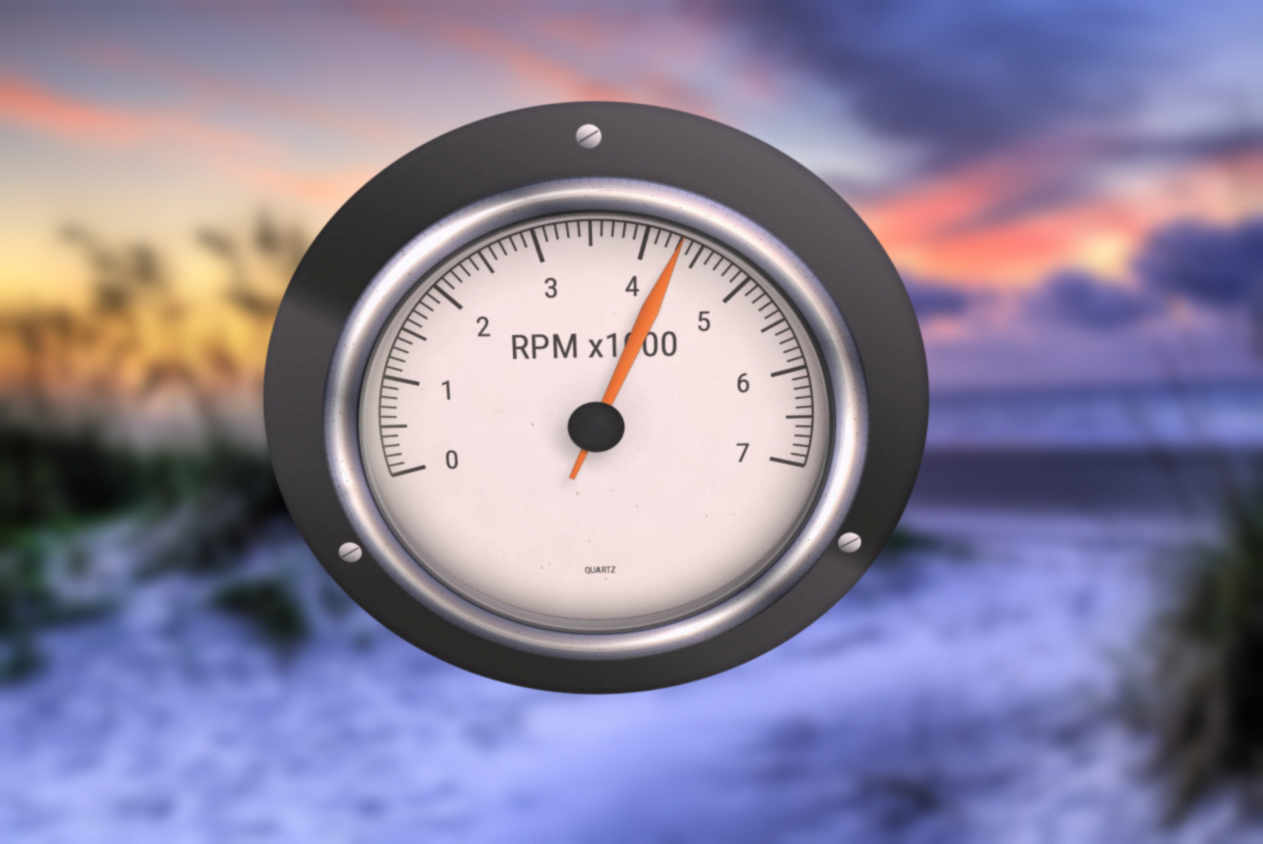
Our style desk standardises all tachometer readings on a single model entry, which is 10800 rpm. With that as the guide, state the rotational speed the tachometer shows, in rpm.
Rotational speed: 4300 rpm
